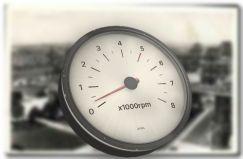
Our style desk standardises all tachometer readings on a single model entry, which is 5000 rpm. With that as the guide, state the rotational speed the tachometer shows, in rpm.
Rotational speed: 250 rpm
